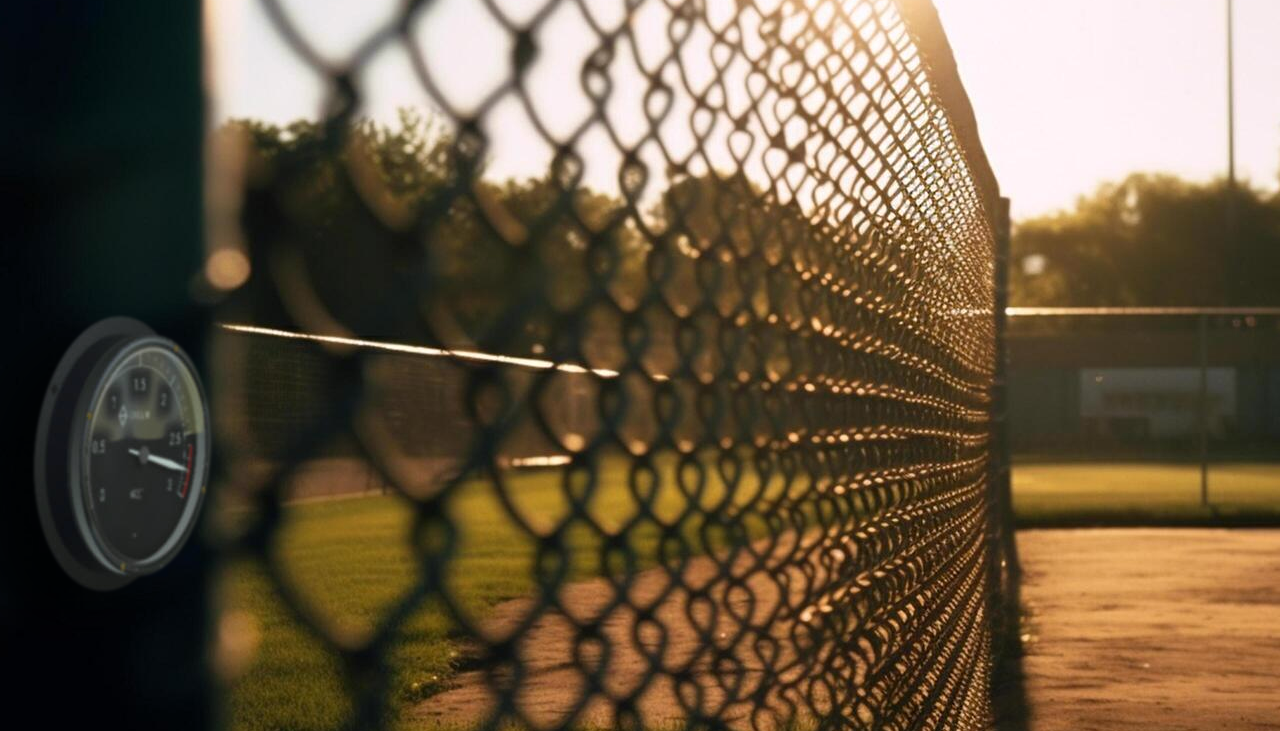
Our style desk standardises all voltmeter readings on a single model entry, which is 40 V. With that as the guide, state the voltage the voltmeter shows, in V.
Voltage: 2.8 V
